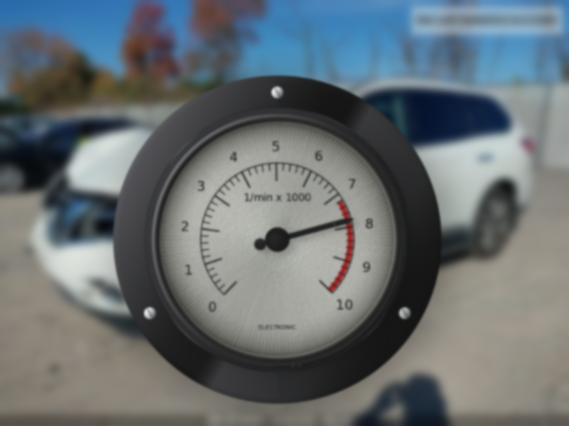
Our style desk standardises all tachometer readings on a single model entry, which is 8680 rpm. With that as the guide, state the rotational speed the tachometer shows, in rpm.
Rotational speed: 7800 rpm
